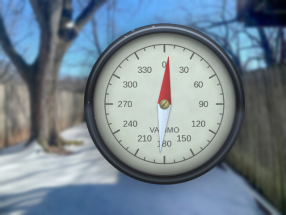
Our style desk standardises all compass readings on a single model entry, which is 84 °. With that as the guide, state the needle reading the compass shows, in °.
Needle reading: 5 °
